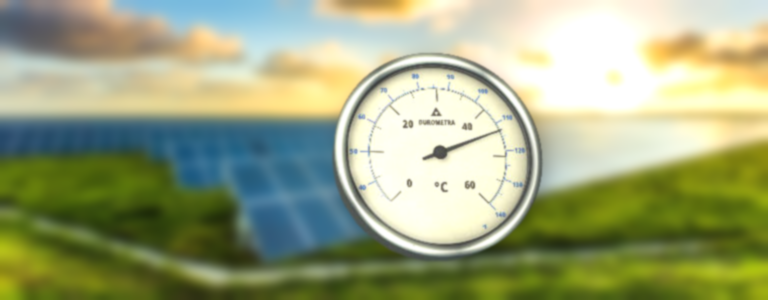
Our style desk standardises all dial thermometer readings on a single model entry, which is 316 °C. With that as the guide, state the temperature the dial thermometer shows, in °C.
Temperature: 45 °C
